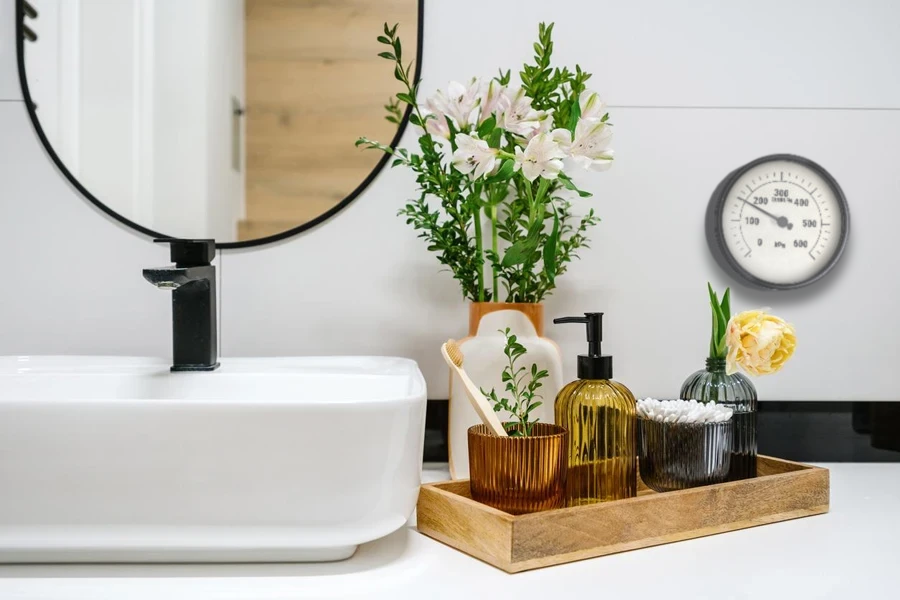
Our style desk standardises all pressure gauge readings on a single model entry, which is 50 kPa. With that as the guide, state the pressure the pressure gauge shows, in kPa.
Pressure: 160 kPa
